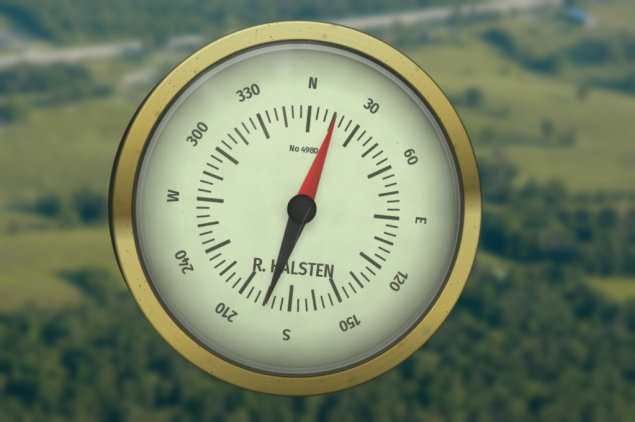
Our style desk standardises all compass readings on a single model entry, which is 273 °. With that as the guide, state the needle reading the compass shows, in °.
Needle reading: 15 °
